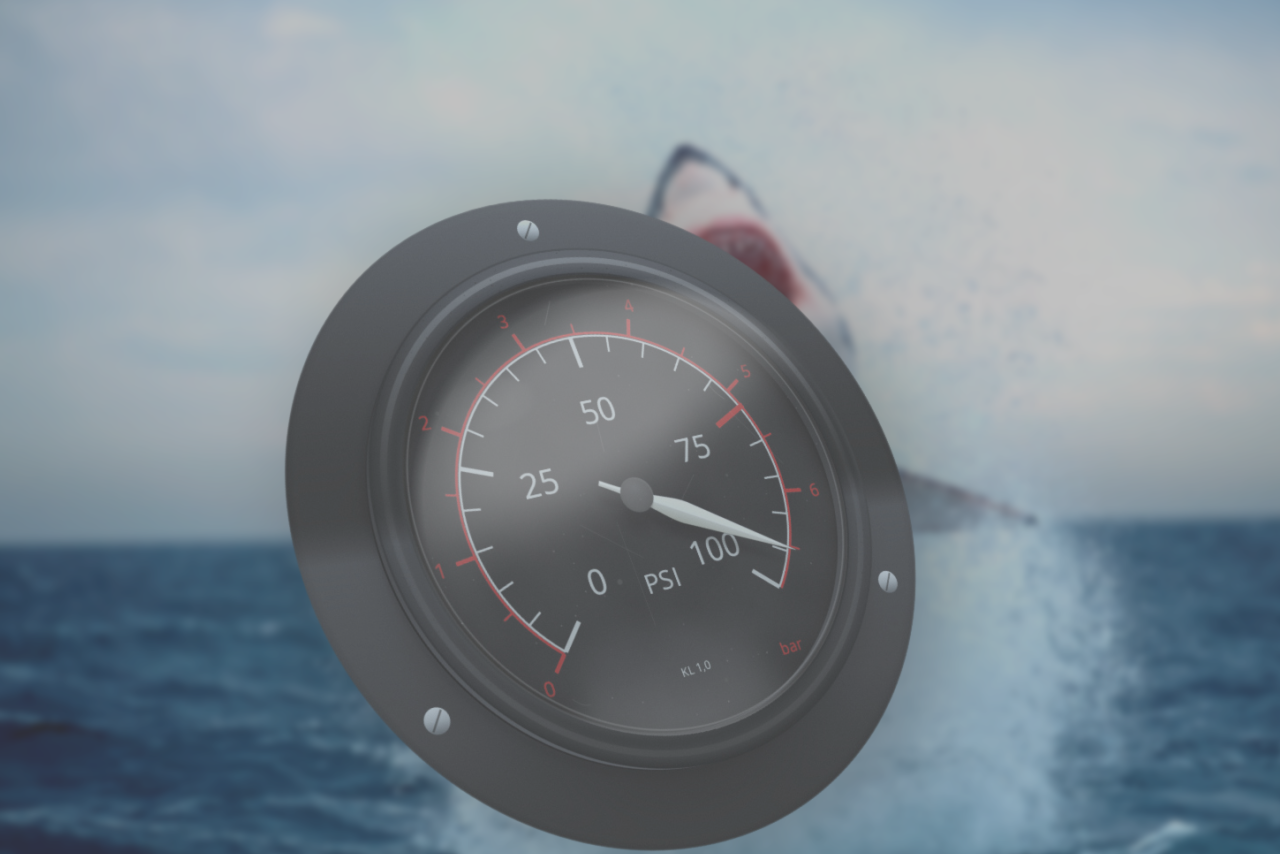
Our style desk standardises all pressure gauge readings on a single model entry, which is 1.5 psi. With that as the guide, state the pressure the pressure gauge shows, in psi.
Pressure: 95 psi
